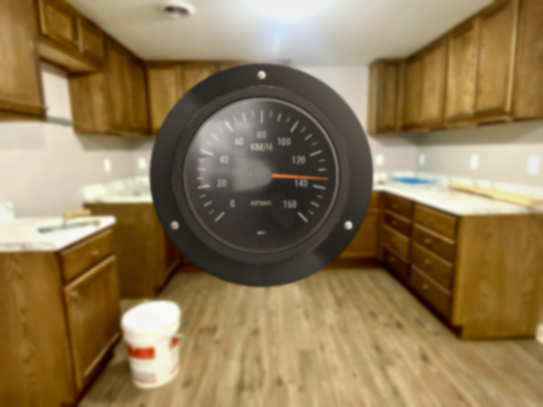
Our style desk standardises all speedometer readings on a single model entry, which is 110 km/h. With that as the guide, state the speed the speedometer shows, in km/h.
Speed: 135 km/h
